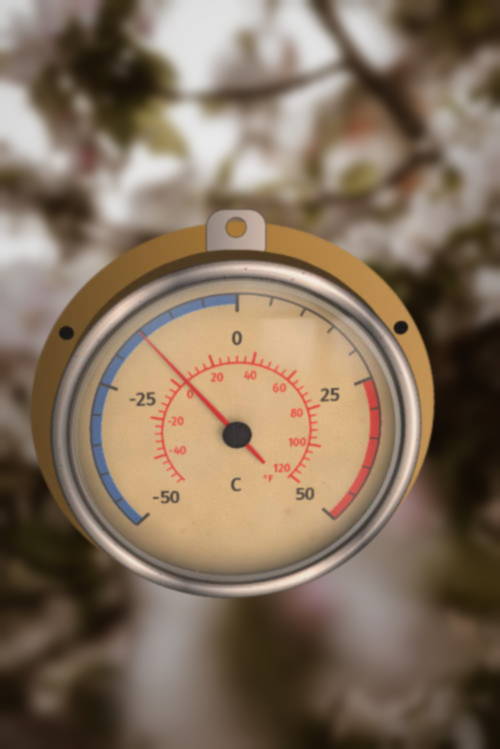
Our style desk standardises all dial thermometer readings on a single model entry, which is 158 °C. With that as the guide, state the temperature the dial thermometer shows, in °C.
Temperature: -15 °C
